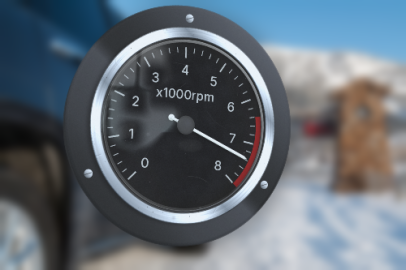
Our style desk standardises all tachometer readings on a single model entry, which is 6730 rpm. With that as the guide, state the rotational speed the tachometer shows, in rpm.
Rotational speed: 7400 rpm
